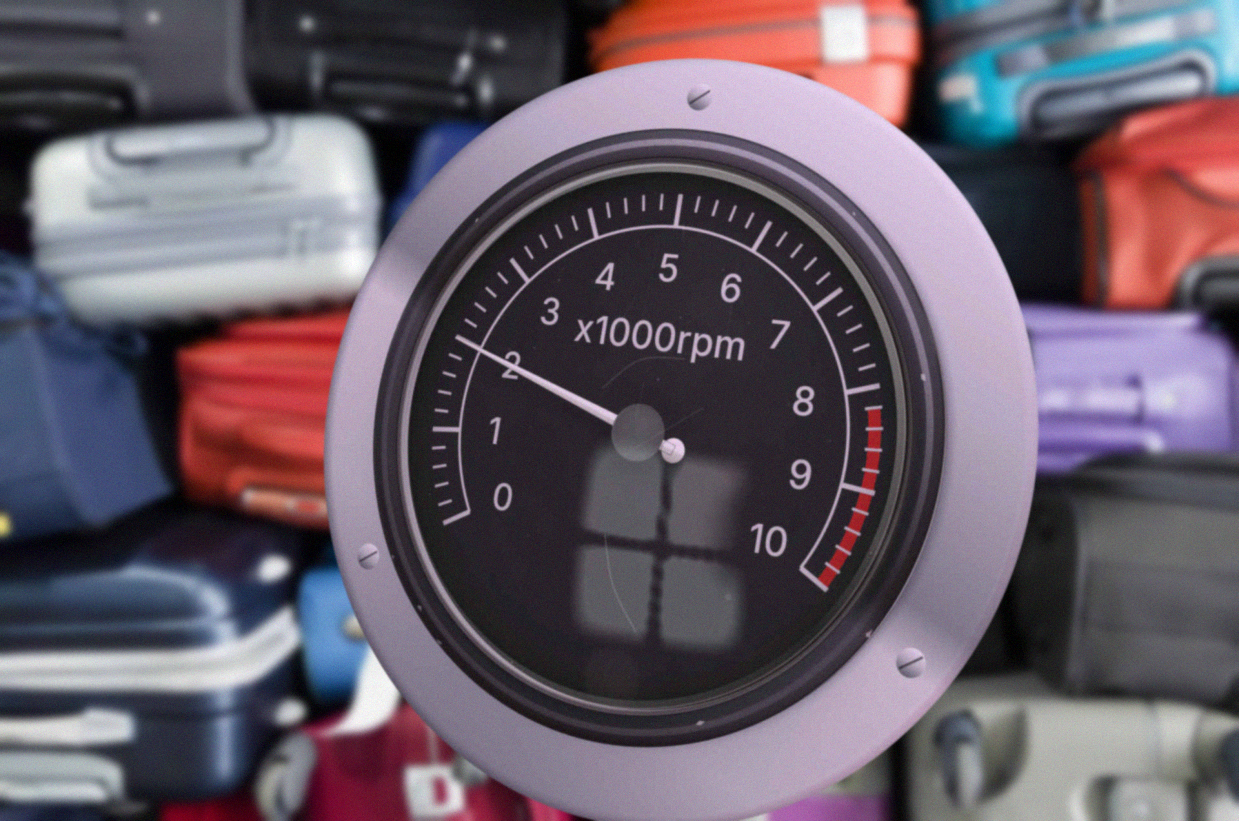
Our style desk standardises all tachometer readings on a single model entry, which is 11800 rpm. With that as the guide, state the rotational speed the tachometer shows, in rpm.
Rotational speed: 2000 rpm
